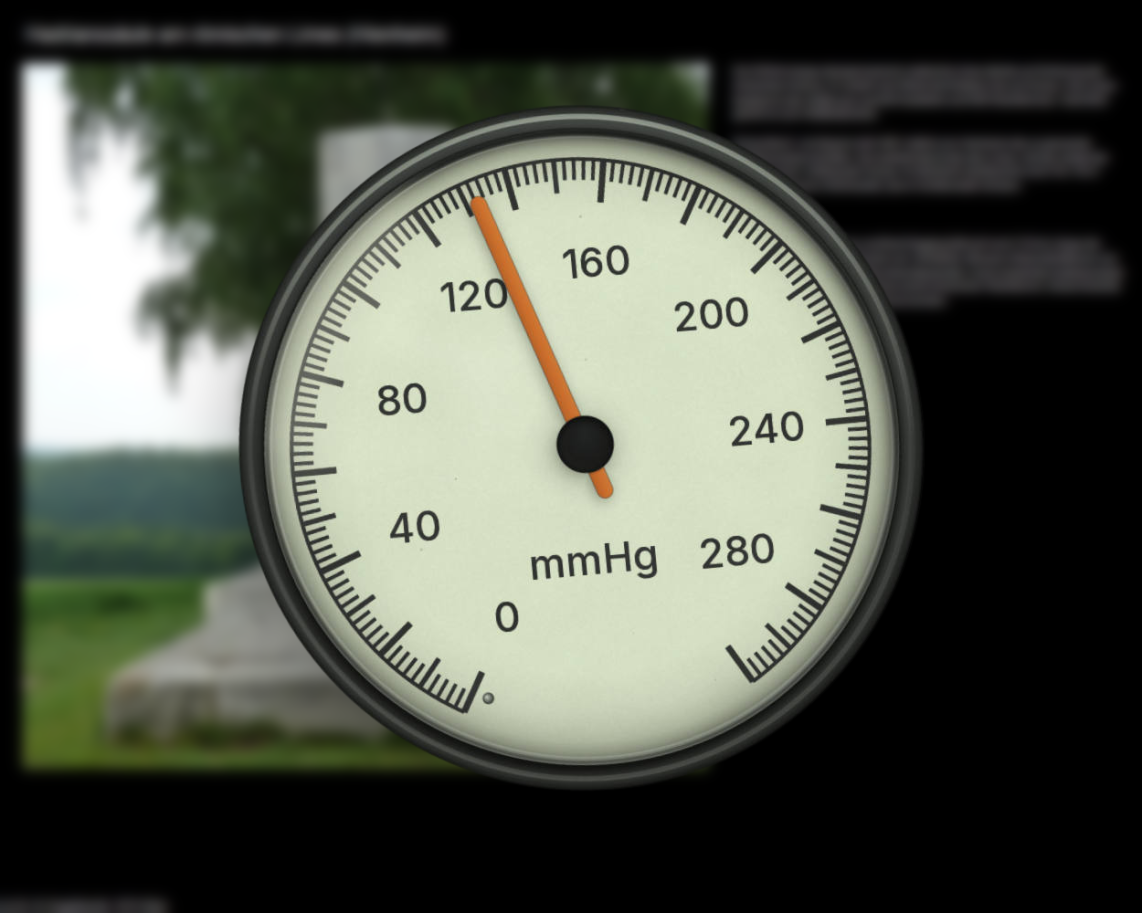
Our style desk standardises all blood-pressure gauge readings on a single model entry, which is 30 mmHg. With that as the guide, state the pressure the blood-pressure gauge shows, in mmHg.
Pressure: 132 mmHg
